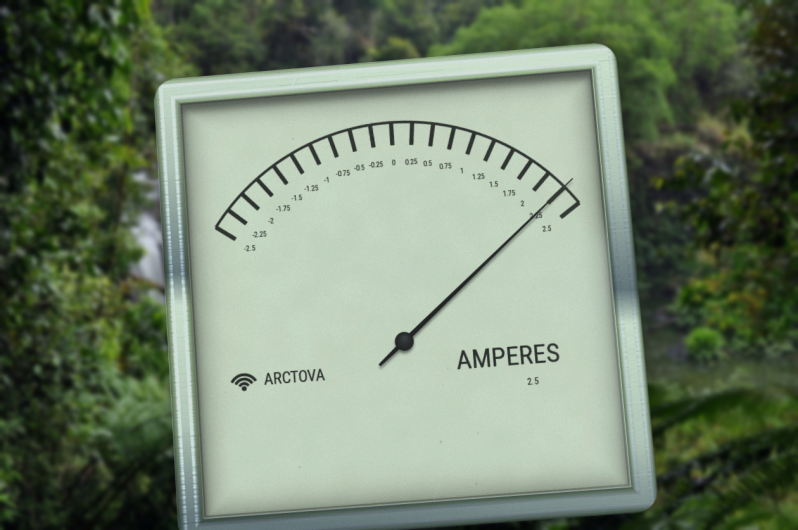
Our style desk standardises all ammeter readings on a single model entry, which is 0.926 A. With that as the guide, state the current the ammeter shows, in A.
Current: 2.25 A
